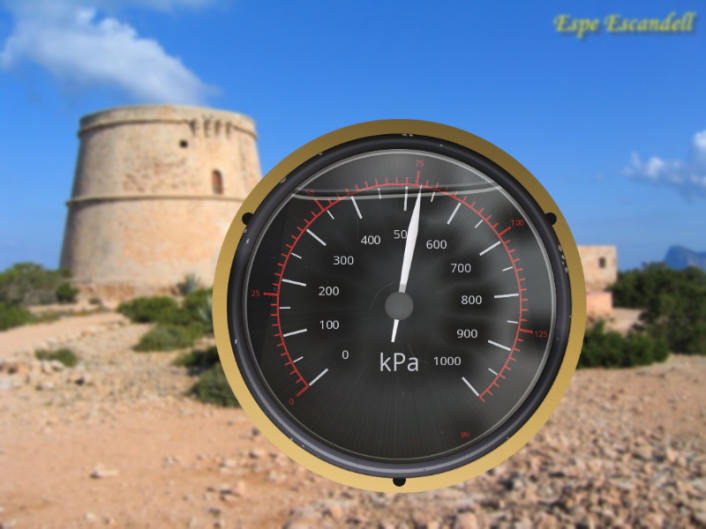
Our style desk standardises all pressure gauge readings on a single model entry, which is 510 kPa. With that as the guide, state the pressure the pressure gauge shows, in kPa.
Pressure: 525 kPa
